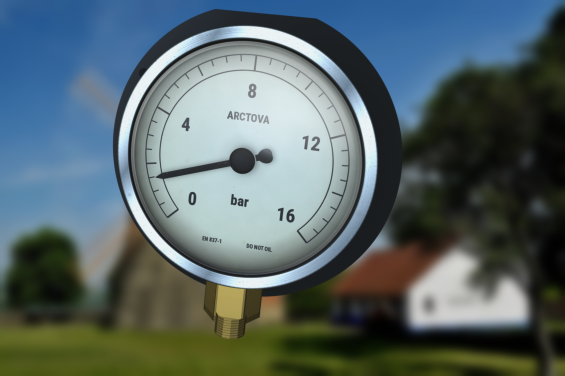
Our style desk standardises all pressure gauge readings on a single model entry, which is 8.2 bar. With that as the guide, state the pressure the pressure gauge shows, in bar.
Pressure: 1.5 bar
